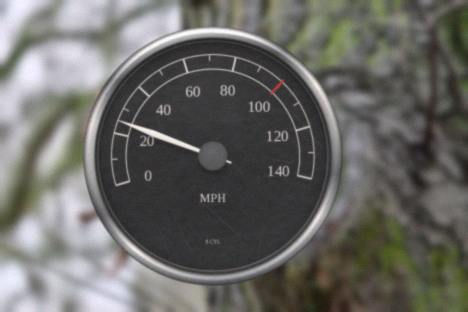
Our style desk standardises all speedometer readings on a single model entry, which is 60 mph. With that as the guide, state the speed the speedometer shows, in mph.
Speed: 25 mph
